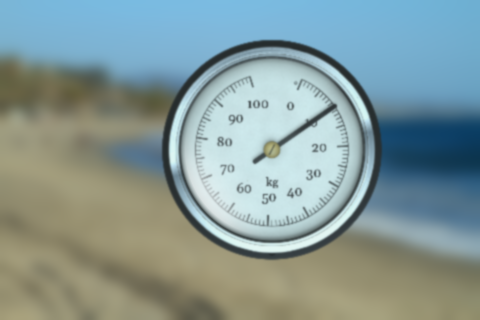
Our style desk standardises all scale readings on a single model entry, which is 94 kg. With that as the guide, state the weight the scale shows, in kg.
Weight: 10 kg
